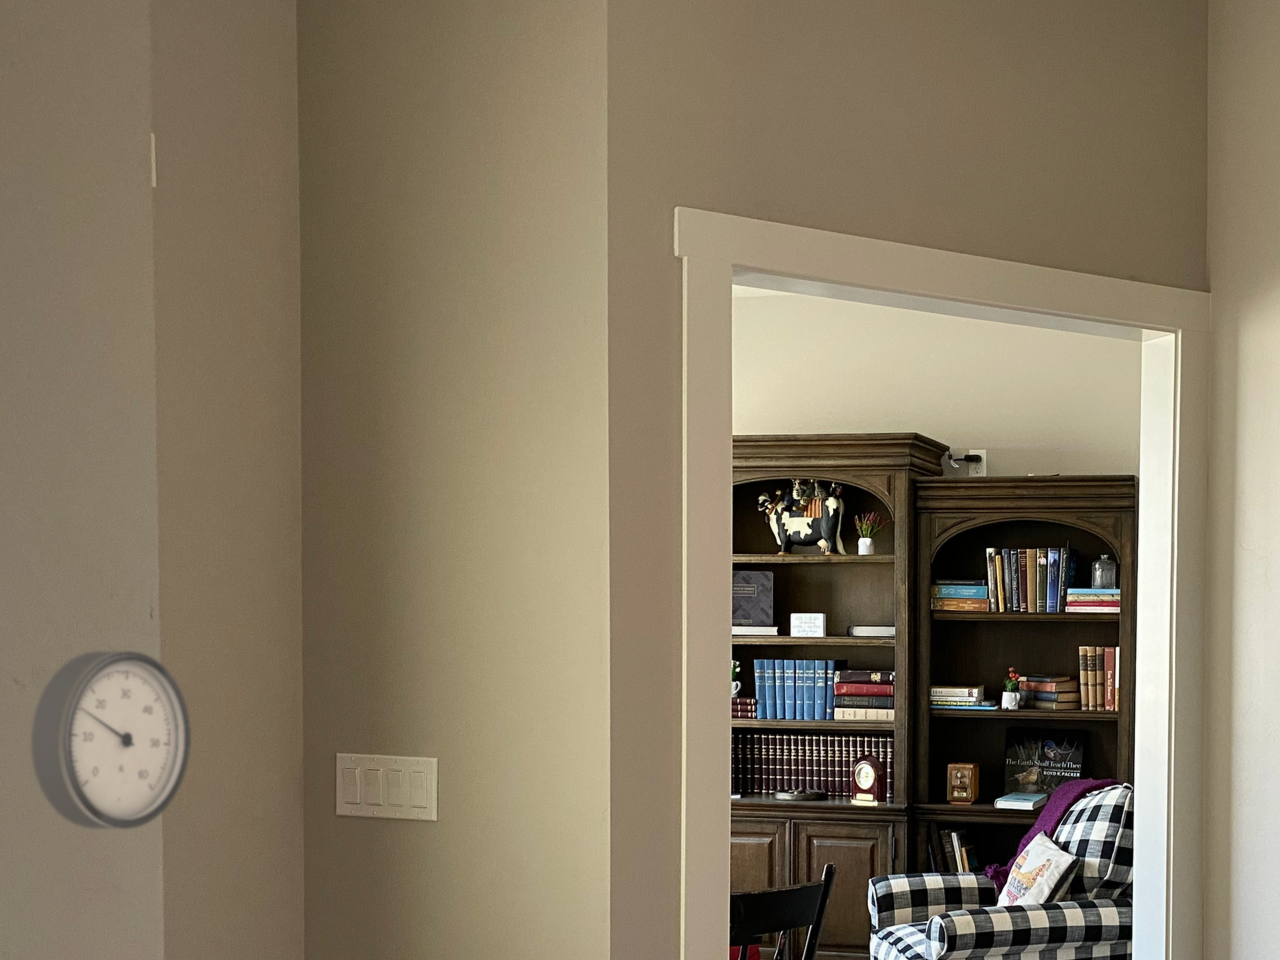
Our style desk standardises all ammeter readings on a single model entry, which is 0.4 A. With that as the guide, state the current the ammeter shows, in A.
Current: 15 A
